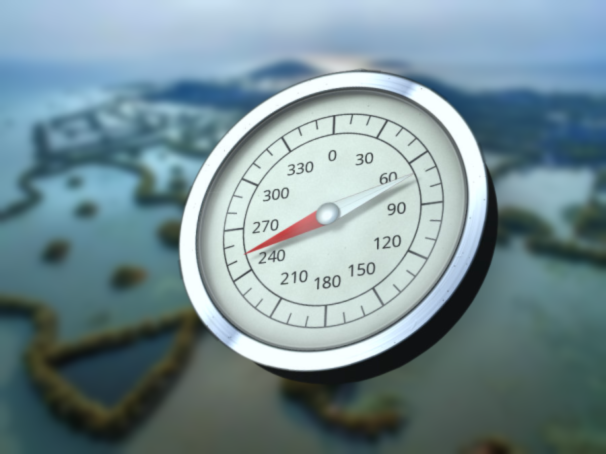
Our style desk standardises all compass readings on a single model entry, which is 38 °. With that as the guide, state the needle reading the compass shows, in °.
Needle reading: 250 °
